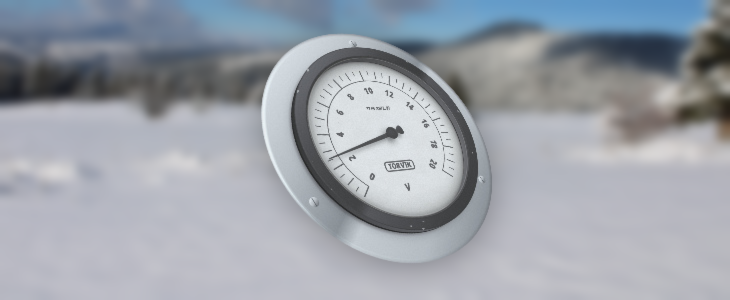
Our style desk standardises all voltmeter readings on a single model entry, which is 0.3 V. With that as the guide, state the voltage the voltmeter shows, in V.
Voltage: 2.5 V
